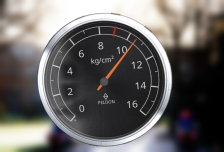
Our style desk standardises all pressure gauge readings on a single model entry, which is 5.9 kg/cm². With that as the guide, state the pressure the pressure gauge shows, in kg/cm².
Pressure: 10.5 kg/cm²
